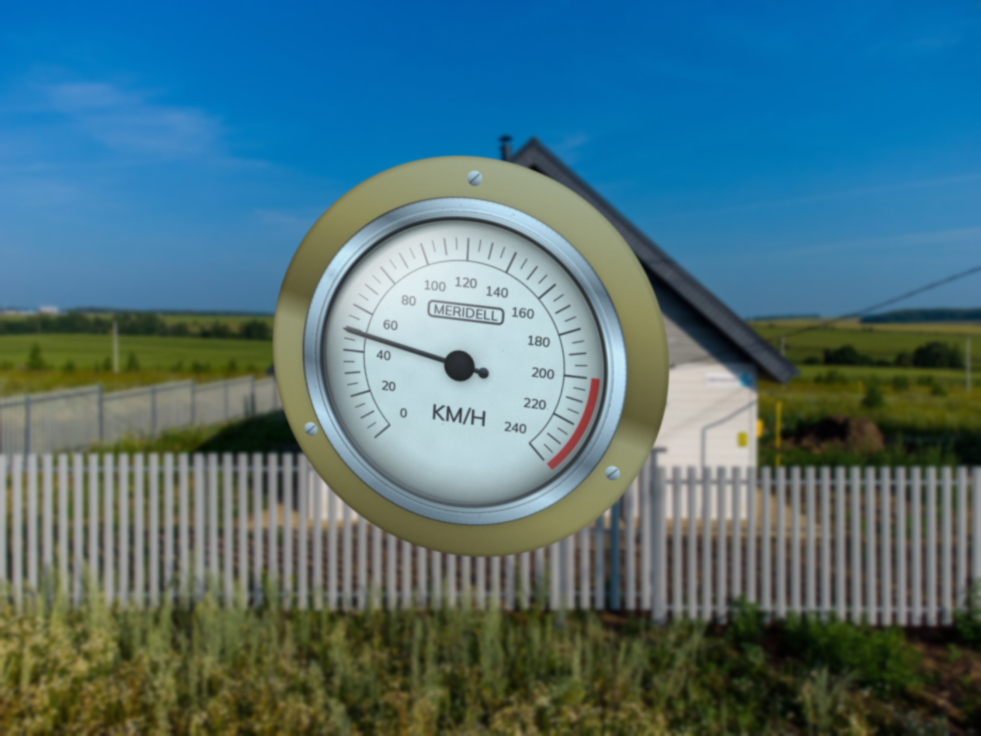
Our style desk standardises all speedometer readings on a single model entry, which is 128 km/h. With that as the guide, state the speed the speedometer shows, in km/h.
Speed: 50 km/h
